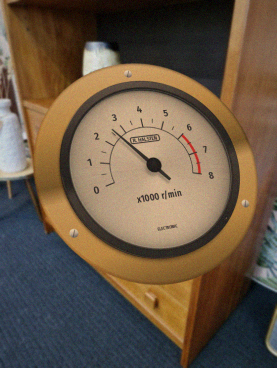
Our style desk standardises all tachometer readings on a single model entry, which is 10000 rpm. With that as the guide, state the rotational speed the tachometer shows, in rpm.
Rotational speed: 2500 rpm
